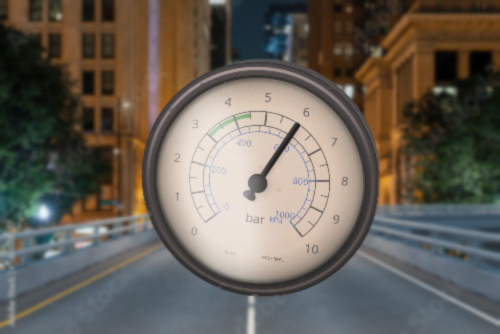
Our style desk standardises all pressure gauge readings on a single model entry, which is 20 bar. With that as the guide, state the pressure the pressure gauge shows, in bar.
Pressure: 6 bar
